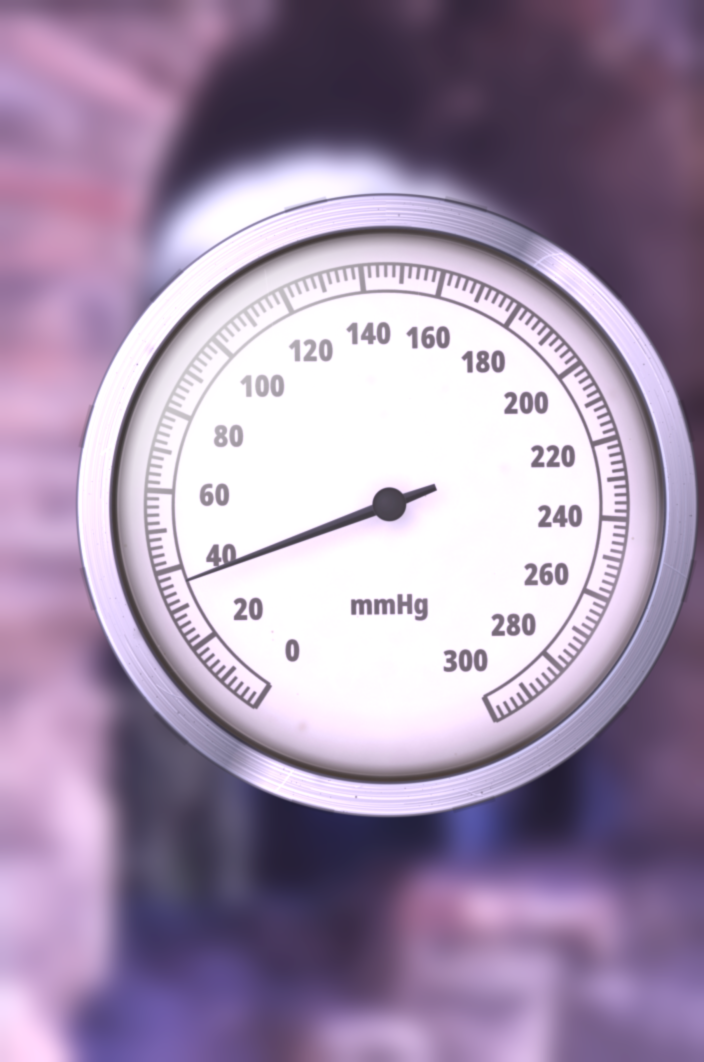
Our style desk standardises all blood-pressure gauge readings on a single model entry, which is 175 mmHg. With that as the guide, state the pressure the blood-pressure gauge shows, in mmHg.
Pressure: 36 mmHg
